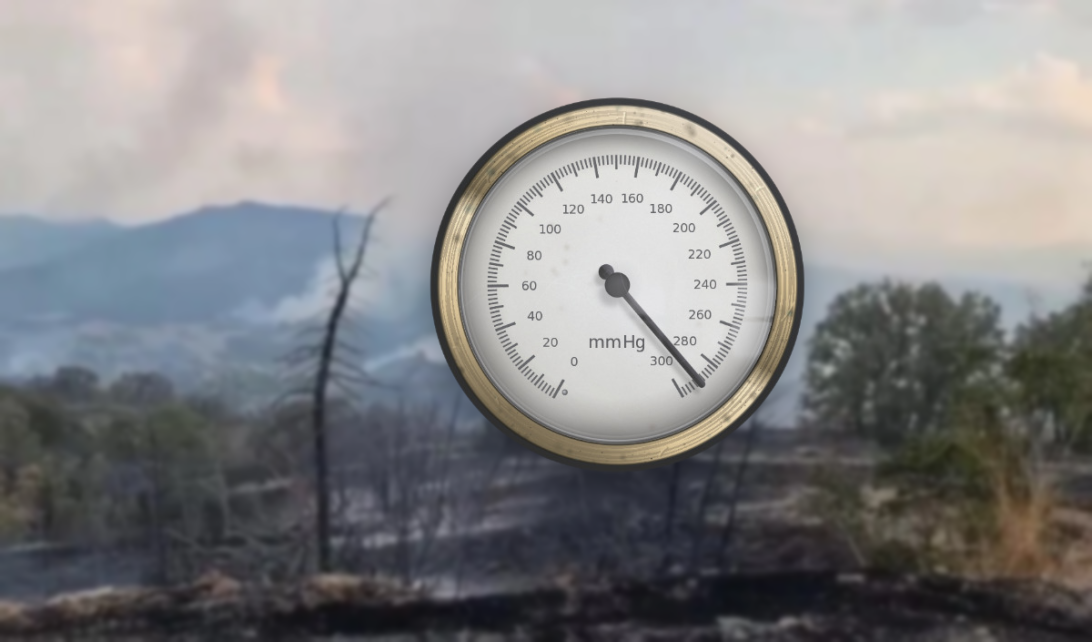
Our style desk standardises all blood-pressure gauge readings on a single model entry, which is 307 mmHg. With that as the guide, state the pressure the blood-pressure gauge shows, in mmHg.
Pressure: 290 mmHg
